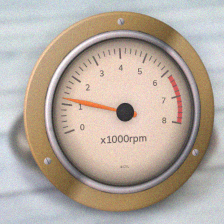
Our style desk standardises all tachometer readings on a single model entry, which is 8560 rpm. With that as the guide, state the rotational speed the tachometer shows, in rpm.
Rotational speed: 1200 rpm
